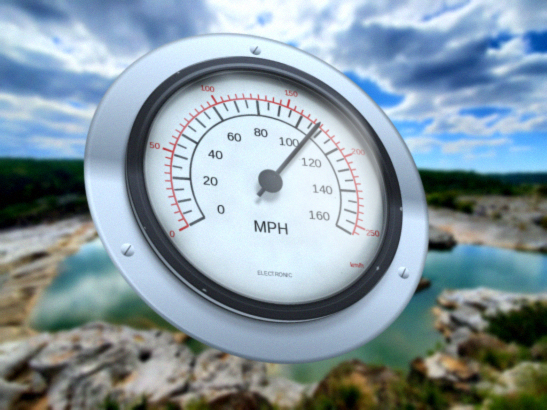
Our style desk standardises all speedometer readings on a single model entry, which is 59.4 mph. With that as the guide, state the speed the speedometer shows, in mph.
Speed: 107.5 mph
